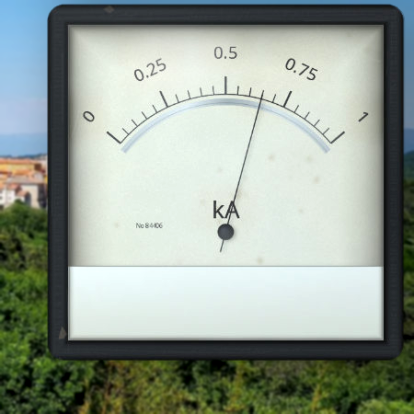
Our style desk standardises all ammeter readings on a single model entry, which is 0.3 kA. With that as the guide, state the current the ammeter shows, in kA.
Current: 0.65 kA
